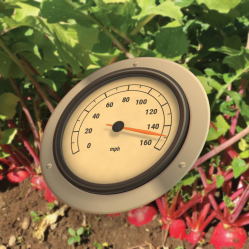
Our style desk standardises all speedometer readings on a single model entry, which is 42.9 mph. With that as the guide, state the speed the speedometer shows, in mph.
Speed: 150 mph
